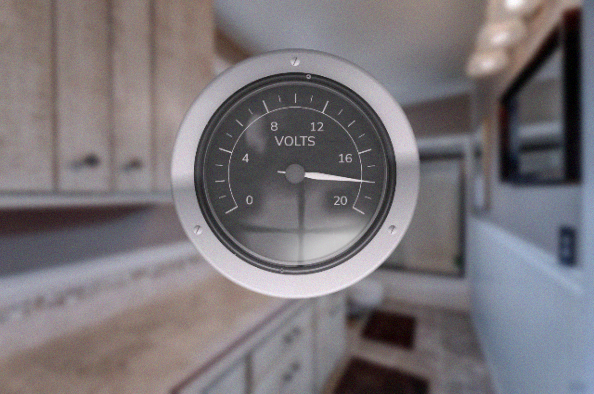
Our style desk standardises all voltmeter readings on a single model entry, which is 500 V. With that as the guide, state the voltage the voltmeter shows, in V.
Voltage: 18 V
